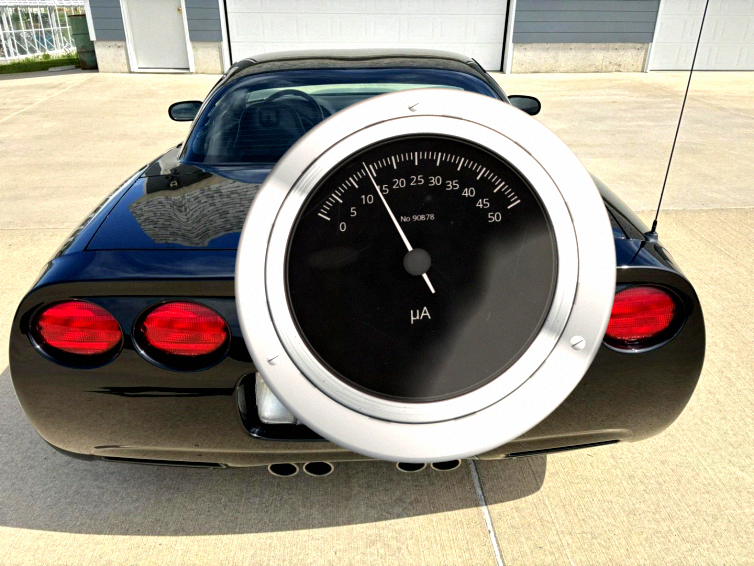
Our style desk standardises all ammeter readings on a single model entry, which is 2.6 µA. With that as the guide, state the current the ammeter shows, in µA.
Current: 14 µA
